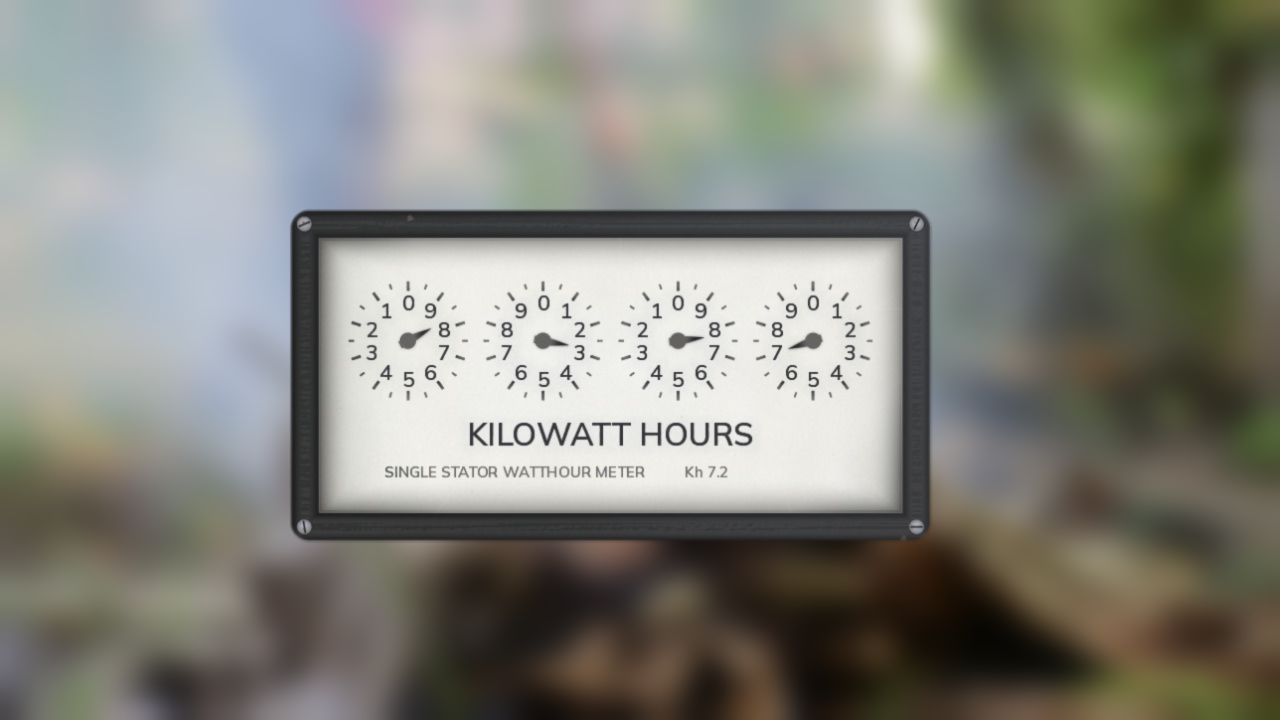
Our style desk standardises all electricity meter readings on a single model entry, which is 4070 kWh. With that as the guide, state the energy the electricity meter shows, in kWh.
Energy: 8277 kWh
